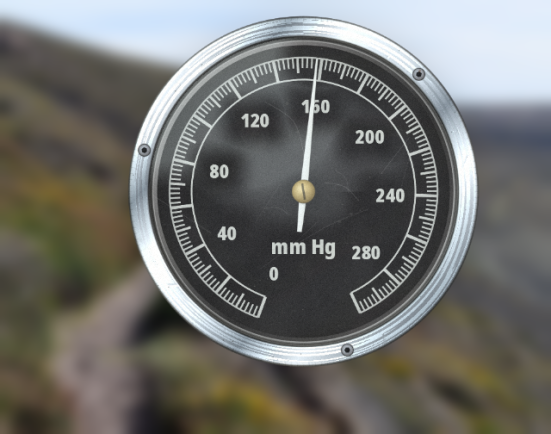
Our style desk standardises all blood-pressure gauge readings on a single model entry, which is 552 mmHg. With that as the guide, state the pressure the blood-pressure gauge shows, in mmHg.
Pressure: 158 mmHg
